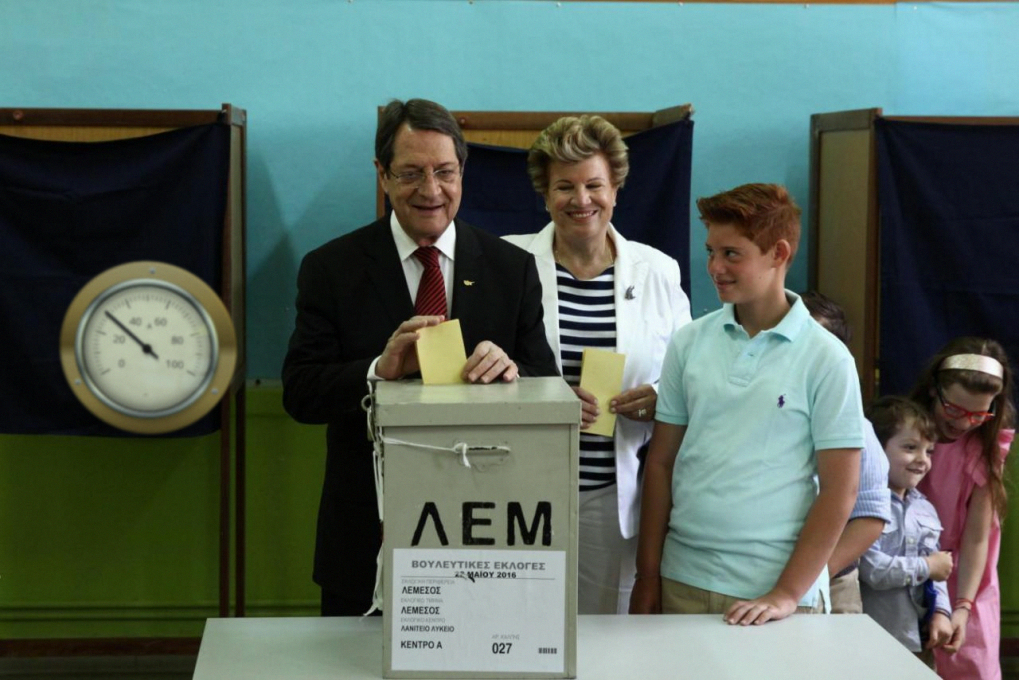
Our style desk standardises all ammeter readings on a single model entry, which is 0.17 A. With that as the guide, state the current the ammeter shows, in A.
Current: 30 A
